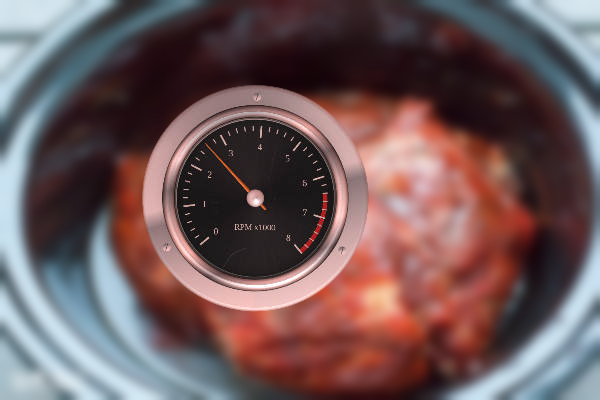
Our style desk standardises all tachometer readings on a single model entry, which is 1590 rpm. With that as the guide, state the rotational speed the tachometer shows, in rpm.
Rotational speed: 2600 rpm
